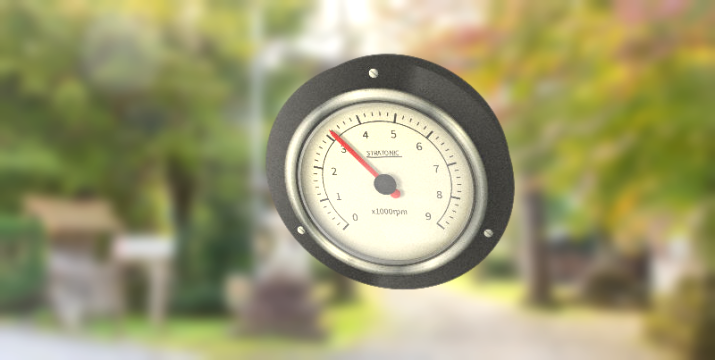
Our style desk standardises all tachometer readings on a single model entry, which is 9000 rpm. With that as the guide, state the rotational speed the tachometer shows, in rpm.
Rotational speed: 3200 rpm
